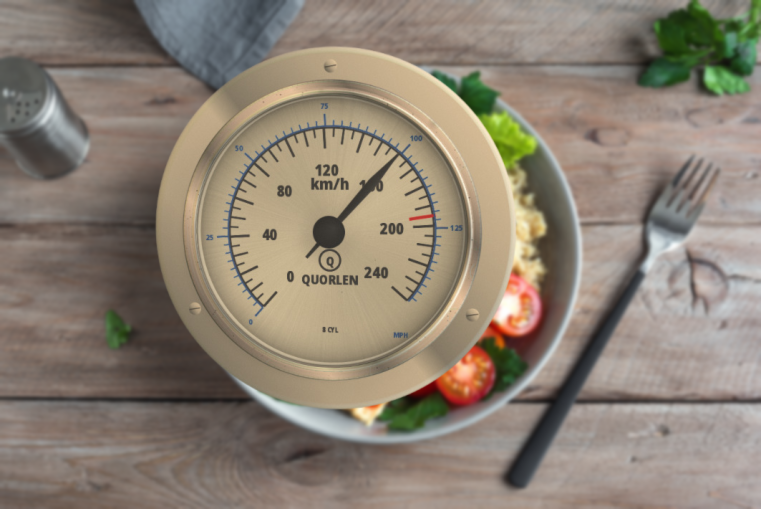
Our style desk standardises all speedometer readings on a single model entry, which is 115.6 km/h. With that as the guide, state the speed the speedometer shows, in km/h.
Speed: 160 km/h
